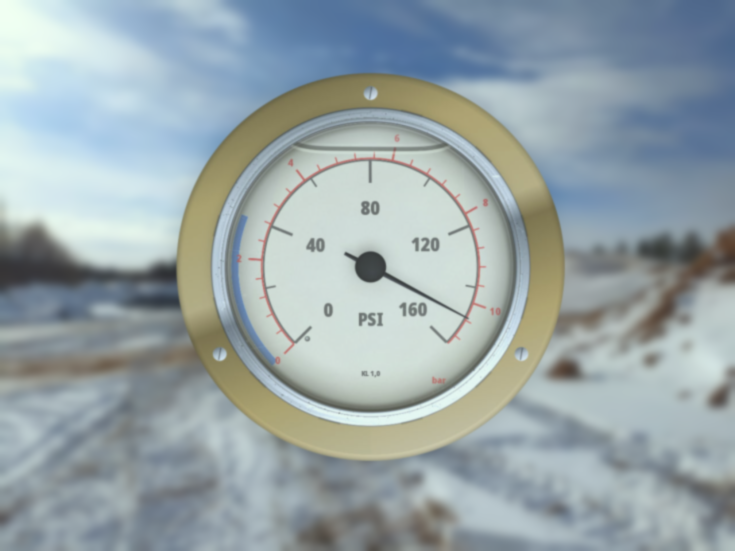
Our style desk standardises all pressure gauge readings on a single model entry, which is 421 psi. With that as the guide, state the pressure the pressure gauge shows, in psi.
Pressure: 150 psi
